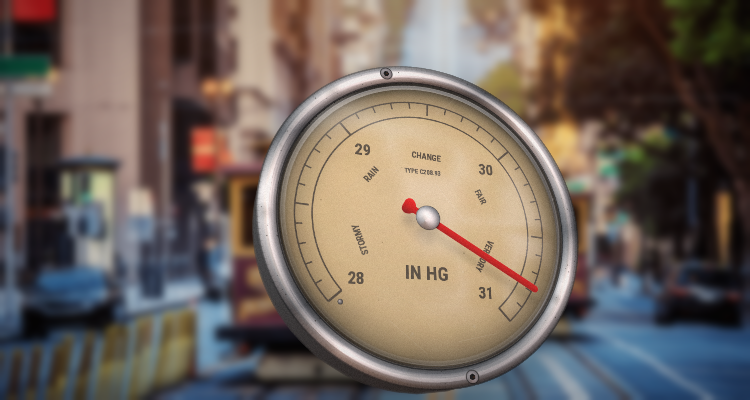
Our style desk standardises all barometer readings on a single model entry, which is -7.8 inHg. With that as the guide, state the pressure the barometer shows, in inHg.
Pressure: 30.8 inHg
